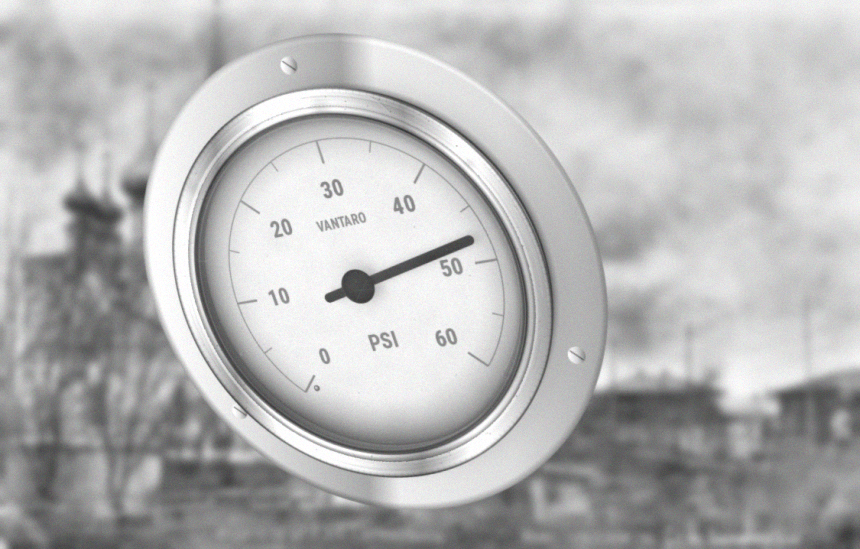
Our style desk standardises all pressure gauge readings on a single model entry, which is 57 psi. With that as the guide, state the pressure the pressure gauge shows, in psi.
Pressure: 47.5 psi
